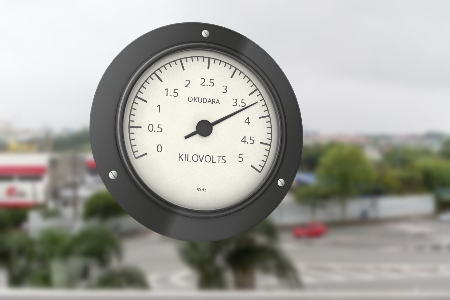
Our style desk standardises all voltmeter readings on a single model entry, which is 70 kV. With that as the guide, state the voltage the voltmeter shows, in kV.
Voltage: 3.7 kV
